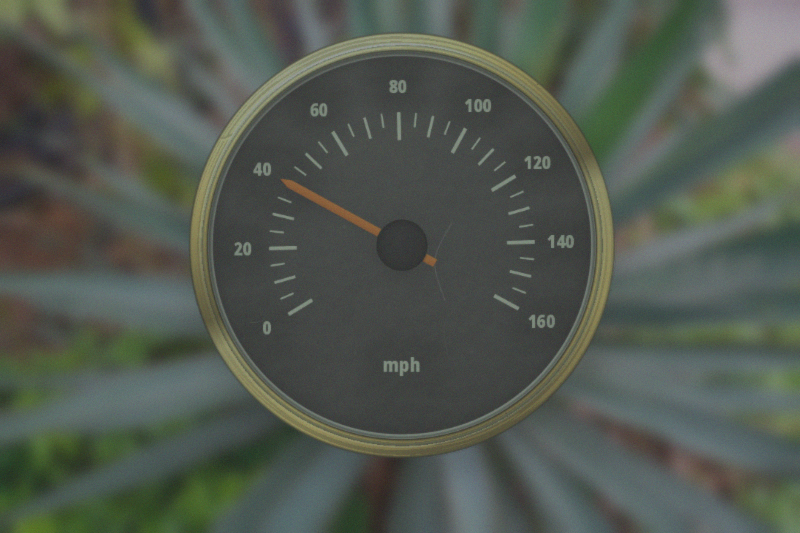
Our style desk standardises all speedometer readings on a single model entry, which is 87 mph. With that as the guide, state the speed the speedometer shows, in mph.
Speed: 40 mph
